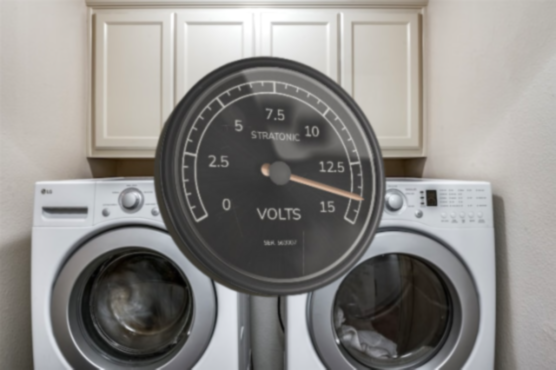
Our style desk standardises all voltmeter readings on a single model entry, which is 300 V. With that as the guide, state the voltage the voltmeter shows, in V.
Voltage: 14 V
